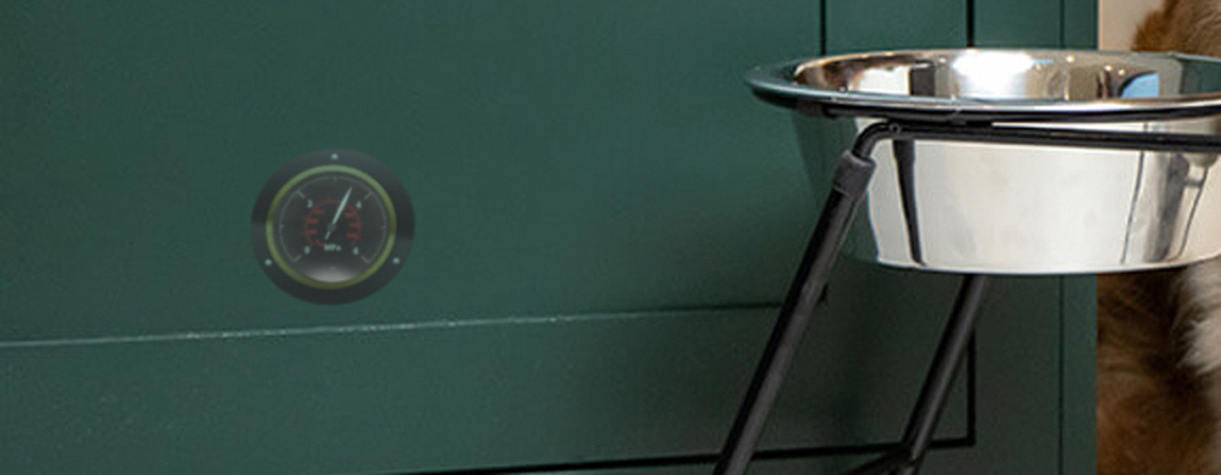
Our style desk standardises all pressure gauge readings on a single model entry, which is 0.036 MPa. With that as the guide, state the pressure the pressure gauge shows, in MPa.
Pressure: 3.5 MPa
